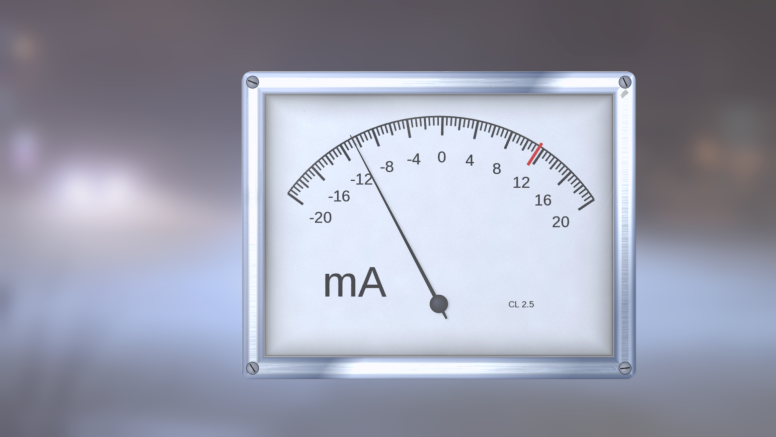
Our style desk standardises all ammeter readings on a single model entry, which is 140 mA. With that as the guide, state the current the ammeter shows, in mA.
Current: -10.5 mA
